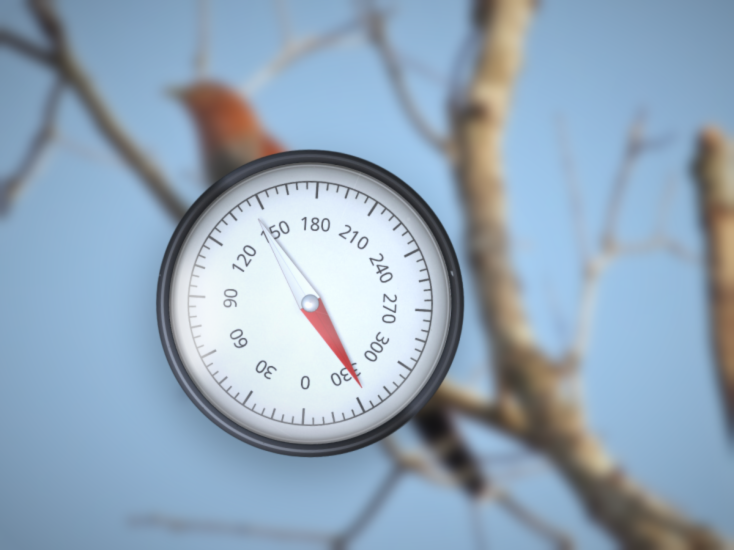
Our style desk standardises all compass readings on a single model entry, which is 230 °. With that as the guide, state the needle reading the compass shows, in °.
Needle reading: 325 °
